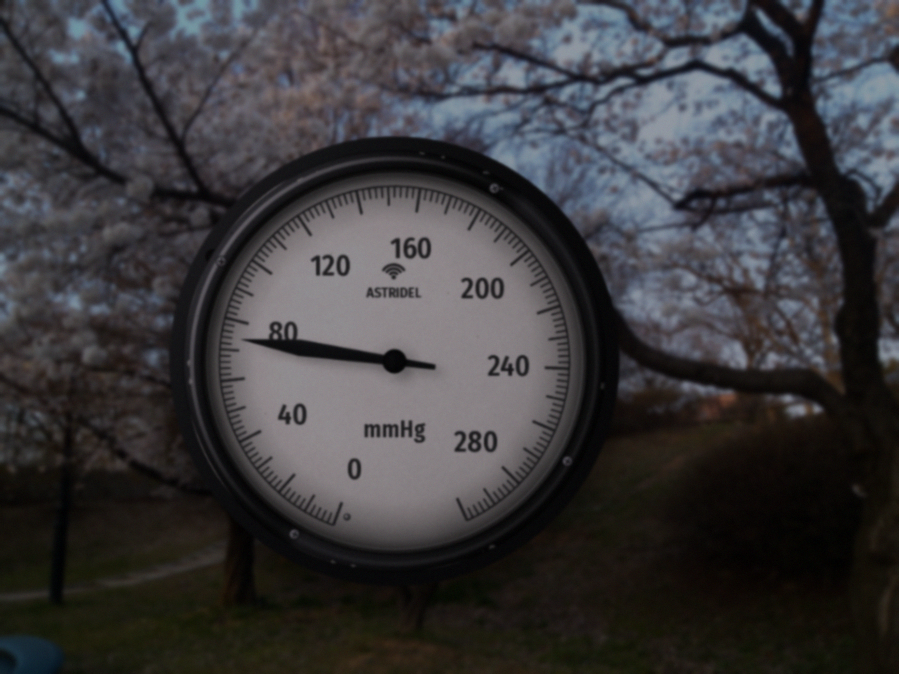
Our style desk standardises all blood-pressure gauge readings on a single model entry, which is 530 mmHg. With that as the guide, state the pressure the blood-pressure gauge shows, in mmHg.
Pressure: 74 mmHg
